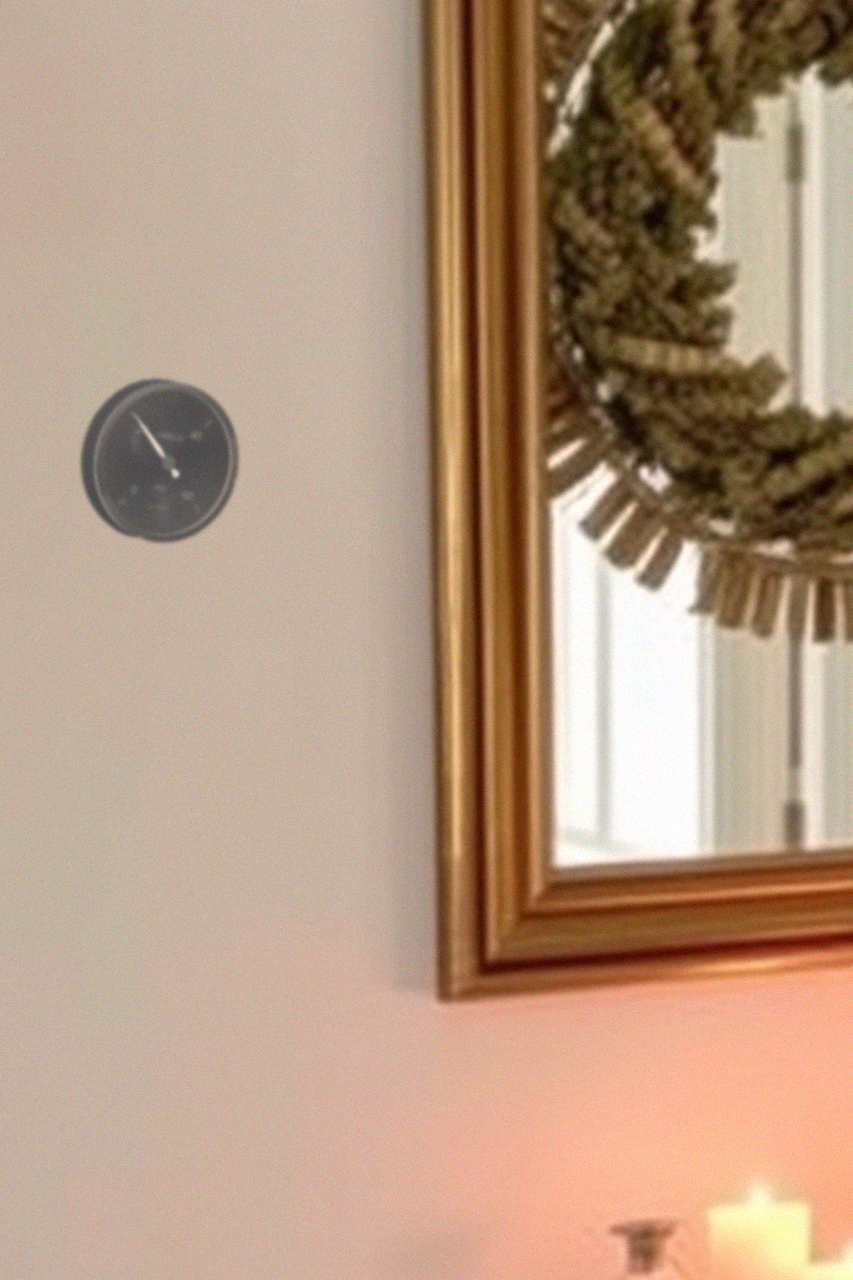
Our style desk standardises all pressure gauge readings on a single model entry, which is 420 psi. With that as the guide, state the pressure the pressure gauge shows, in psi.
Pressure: 20 psi
